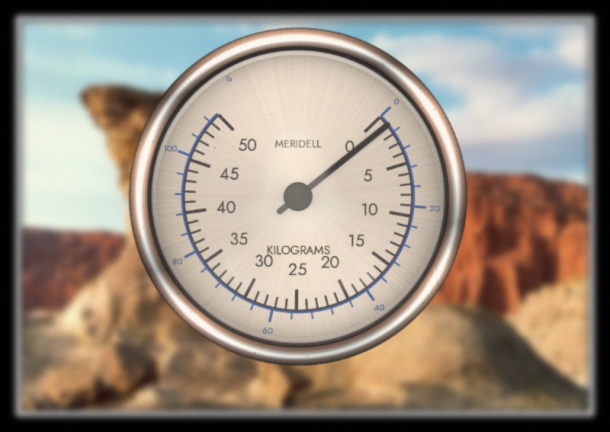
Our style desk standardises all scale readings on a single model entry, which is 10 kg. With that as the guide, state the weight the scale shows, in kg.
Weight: 1 kg
